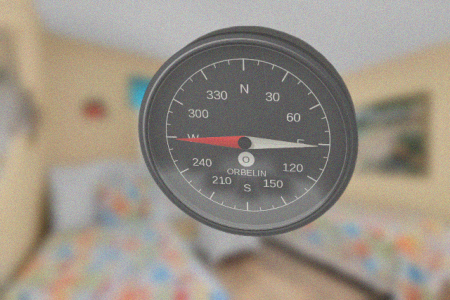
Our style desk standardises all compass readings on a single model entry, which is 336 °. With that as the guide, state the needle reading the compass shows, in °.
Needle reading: 270 °
